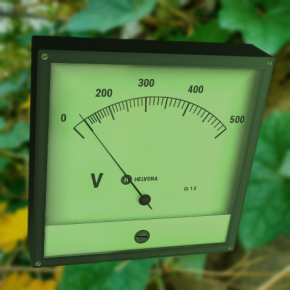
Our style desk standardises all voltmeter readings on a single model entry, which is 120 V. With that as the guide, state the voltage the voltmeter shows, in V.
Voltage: 100 V
